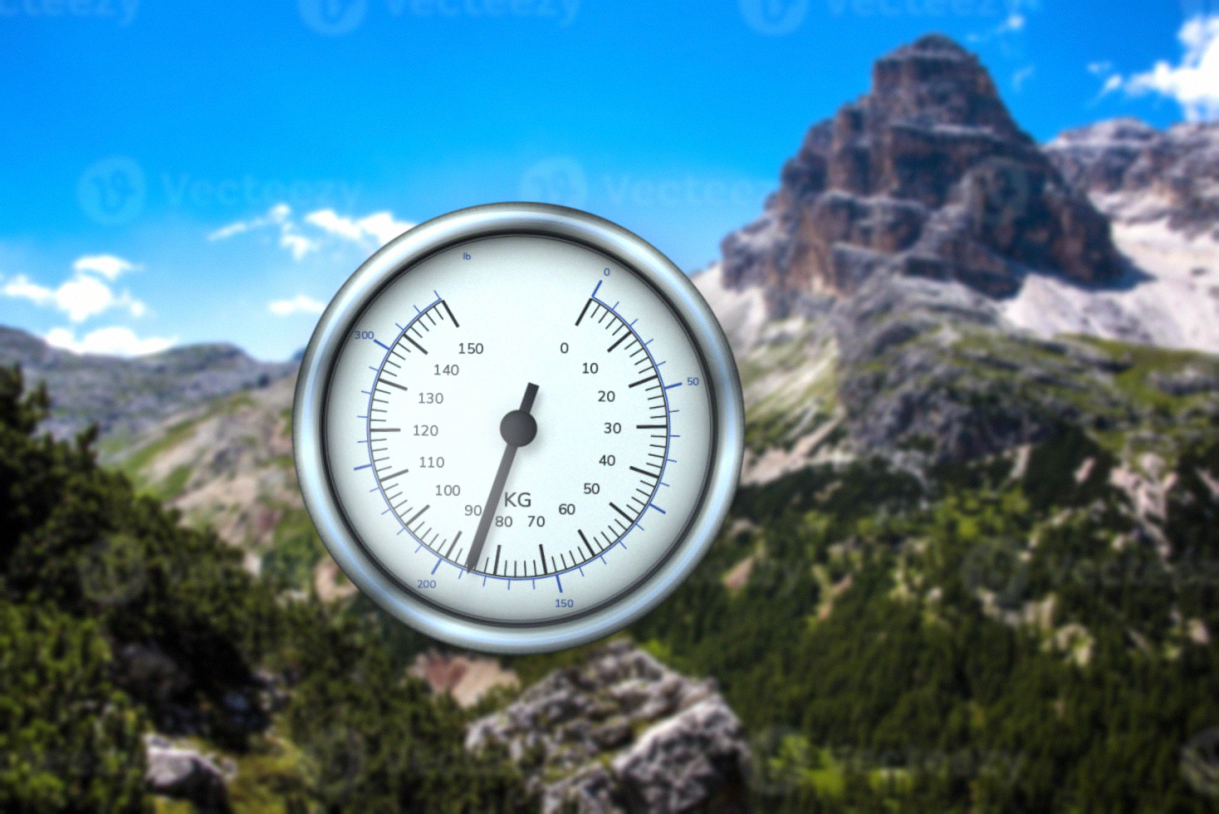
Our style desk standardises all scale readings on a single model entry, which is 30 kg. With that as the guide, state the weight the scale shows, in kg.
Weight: 85 kg
